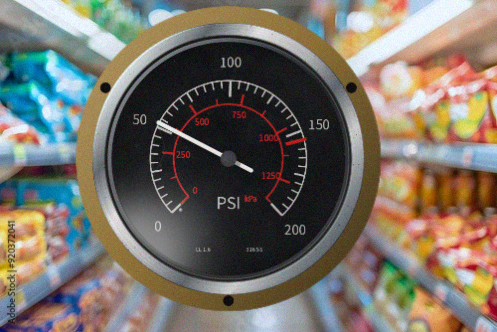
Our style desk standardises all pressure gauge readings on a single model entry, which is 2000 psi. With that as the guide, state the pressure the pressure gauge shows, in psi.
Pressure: 52.5 psi
